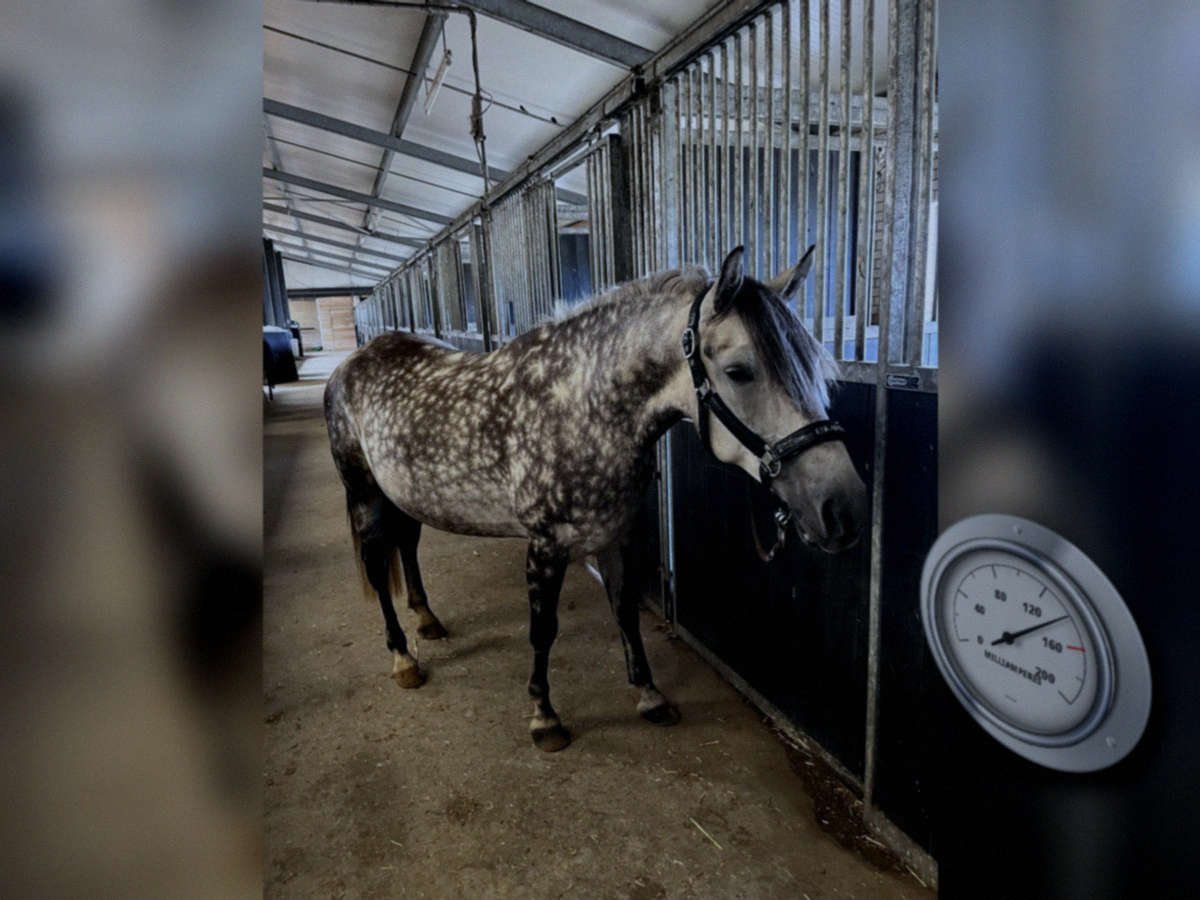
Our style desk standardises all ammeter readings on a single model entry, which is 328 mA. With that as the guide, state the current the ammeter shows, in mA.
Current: 140 mA
